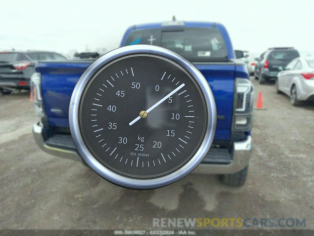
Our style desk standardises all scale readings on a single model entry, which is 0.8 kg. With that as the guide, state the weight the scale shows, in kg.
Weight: 4 kg
